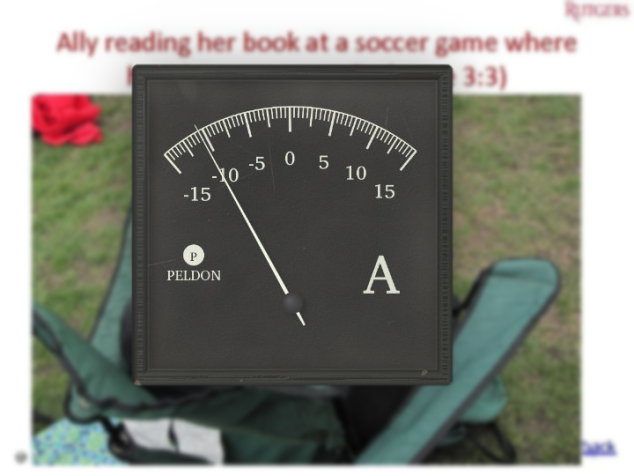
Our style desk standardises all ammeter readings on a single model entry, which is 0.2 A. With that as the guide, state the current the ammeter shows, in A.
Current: -10.5 A
